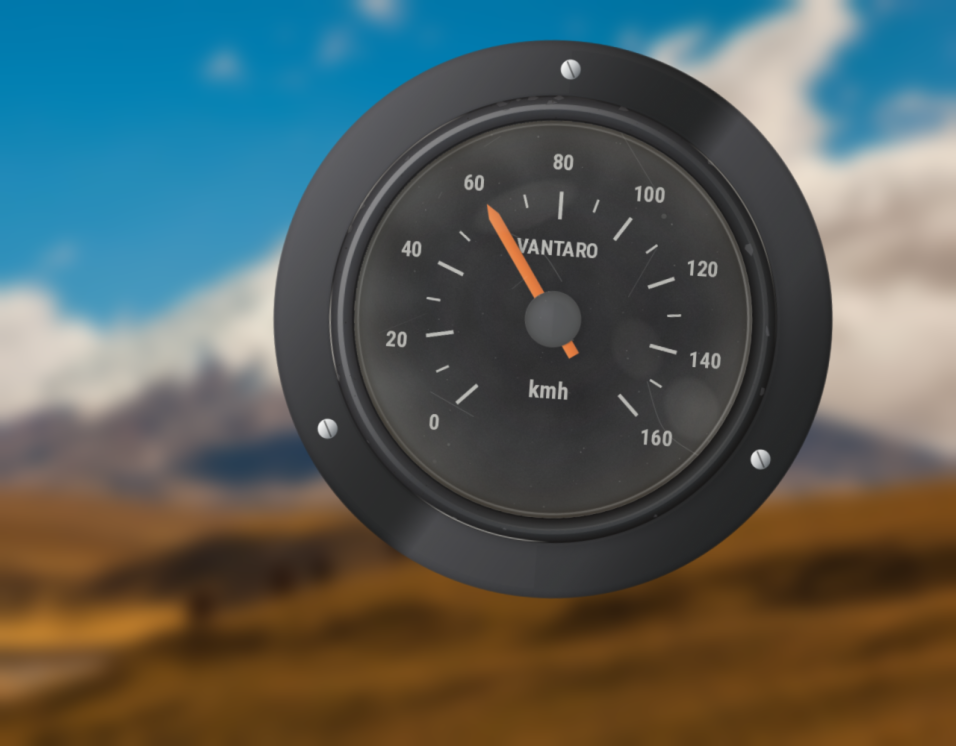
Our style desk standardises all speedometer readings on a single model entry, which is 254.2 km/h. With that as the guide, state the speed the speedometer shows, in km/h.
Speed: 60 km/h
